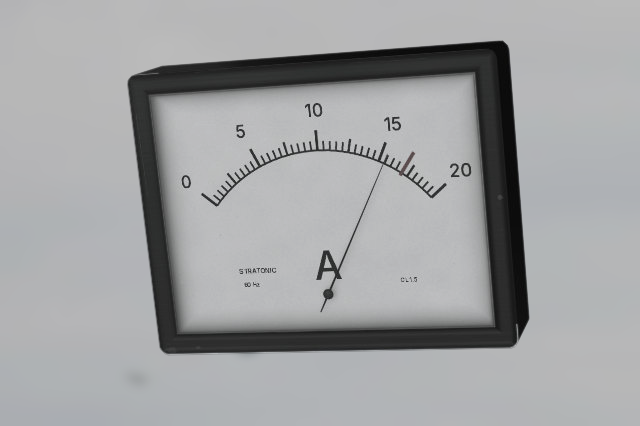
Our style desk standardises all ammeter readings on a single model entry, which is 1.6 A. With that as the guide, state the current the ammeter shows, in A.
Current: 15.5 A
